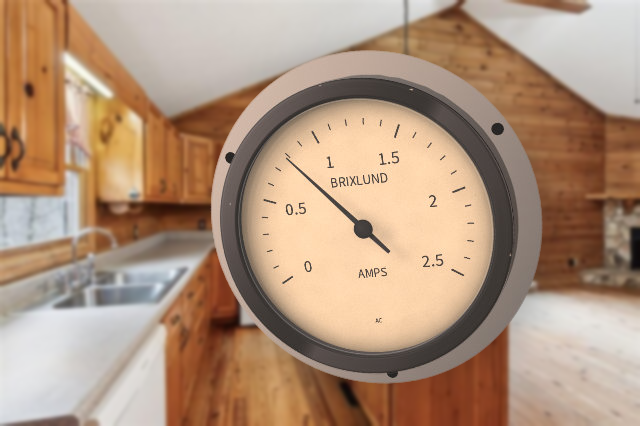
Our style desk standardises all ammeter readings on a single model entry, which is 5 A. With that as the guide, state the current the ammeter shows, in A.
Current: 0.8 A
